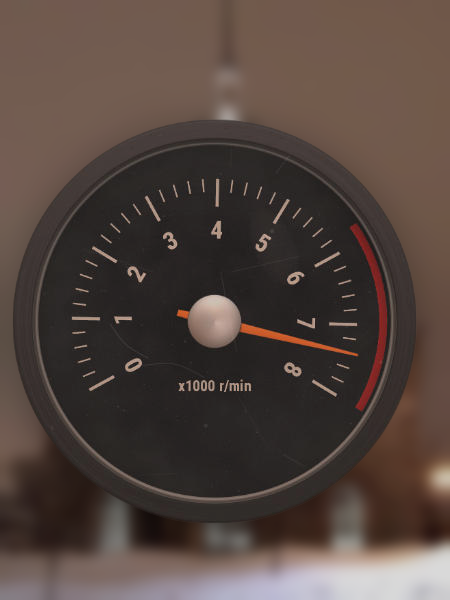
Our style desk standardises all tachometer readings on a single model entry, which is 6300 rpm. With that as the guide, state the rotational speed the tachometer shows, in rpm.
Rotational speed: 7400 rpm
